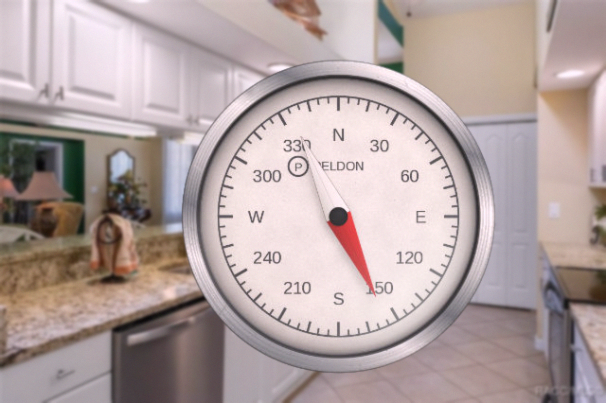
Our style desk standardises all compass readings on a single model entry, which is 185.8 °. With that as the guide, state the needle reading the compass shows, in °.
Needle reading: 155 °
